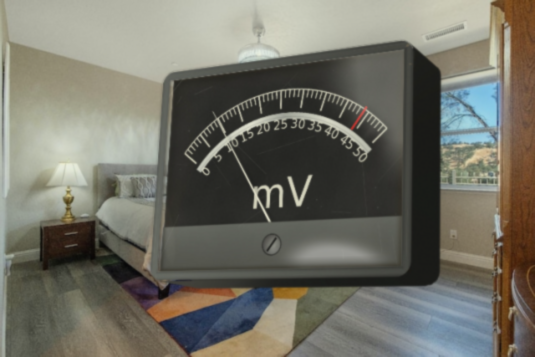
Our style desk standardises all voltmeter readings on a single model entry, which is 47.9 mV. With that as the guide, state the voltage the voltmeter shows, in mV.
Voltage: 10 mV
